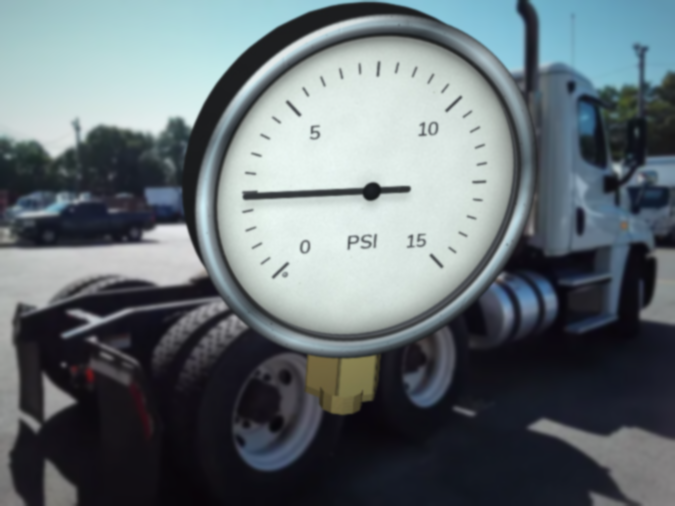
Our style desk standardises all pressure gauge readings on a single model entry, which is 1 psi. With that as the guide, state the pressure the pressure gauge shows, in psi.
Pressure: 2.5 psi
